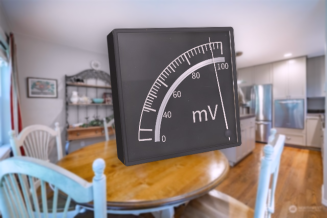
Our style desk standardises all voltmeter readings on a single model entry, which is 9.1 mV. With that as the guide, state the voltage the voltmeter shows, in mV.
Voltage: 94 mV
